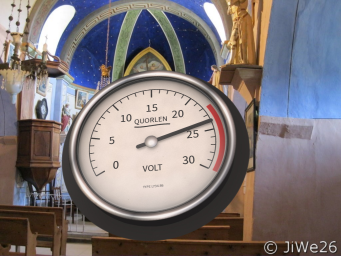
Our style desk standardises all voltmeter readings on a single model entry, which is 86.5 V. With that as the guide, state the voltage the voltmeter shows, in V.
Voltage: 24 V
